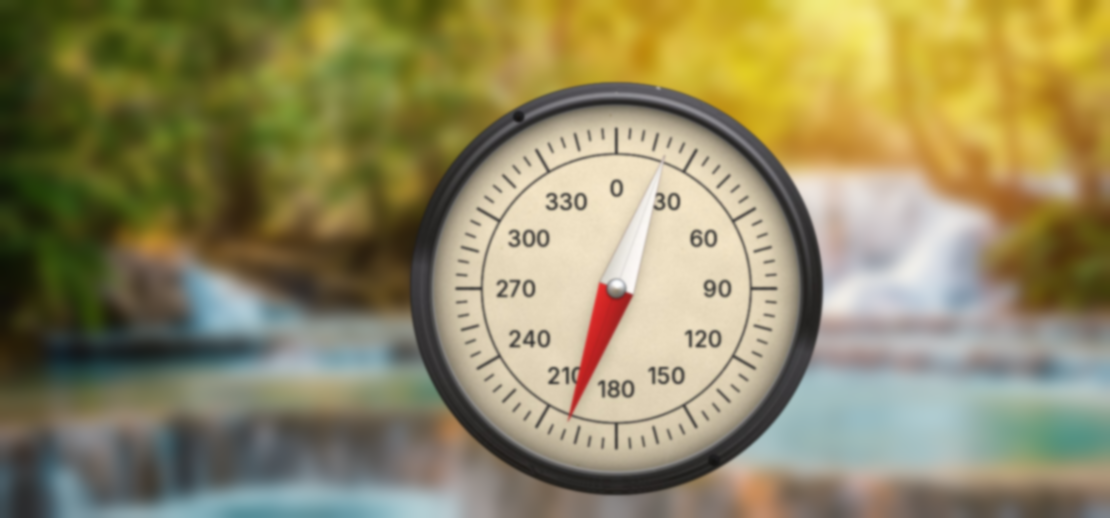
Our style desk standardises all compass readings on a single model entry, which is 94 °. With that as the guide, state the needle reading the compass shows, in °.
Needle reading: 200 °
